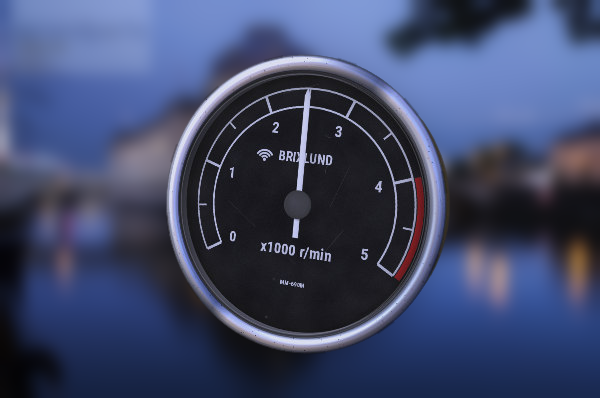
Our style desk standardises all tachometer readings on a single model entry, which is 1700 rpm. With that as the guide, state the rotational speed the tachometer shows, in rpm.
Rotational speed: 2500 rpm
